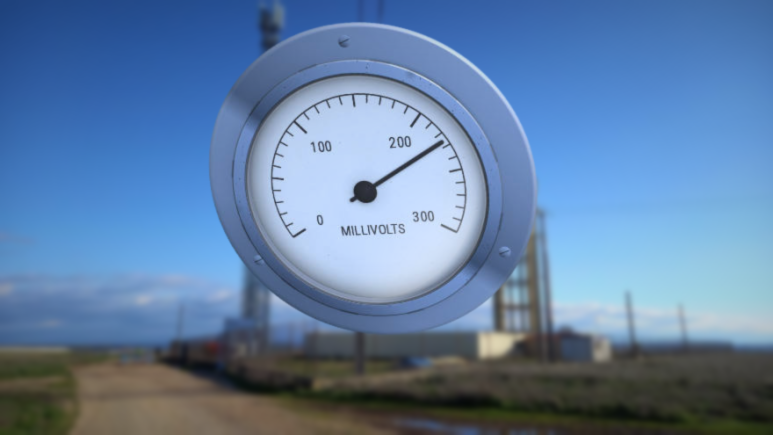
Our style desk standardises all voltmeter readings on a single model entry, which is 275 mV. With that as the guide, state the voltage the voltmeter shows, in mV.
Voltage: 225 mV
